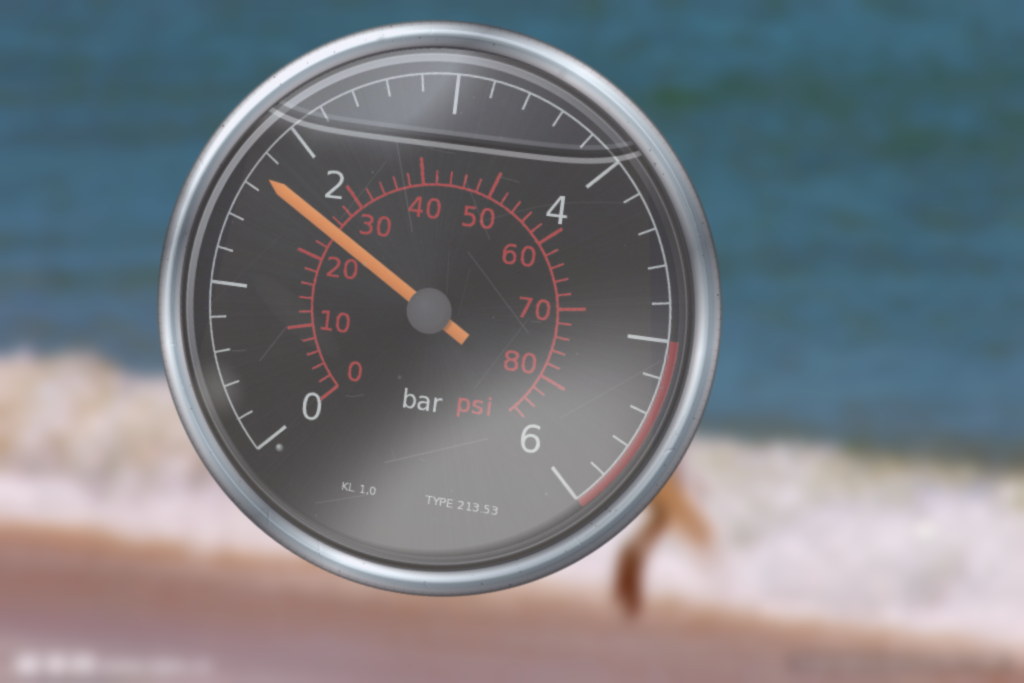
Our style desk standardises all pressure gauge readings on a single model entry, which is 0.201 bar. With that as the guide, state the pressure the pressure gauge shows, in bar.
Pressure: 1.7 bar
